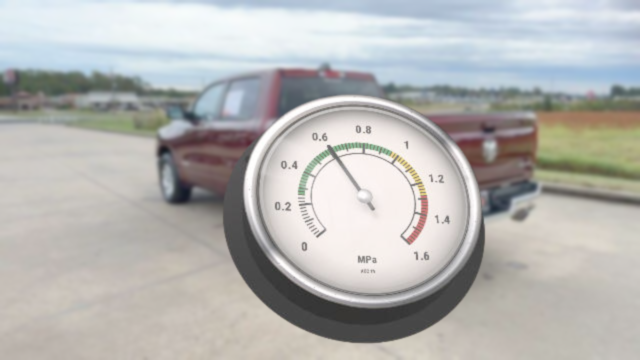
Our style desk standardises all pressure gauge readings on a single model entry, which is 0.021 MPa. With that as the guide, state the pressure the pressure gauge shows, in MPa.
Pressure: 0.6 MPa
